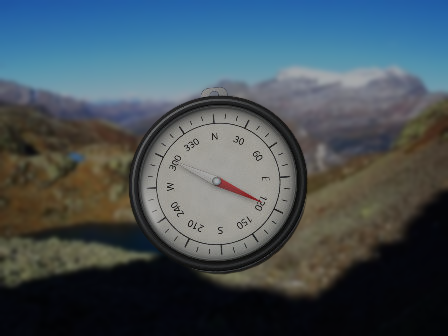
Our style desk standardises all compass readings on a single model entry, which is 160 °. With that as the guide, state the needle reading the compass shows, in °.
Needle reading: 120 °
